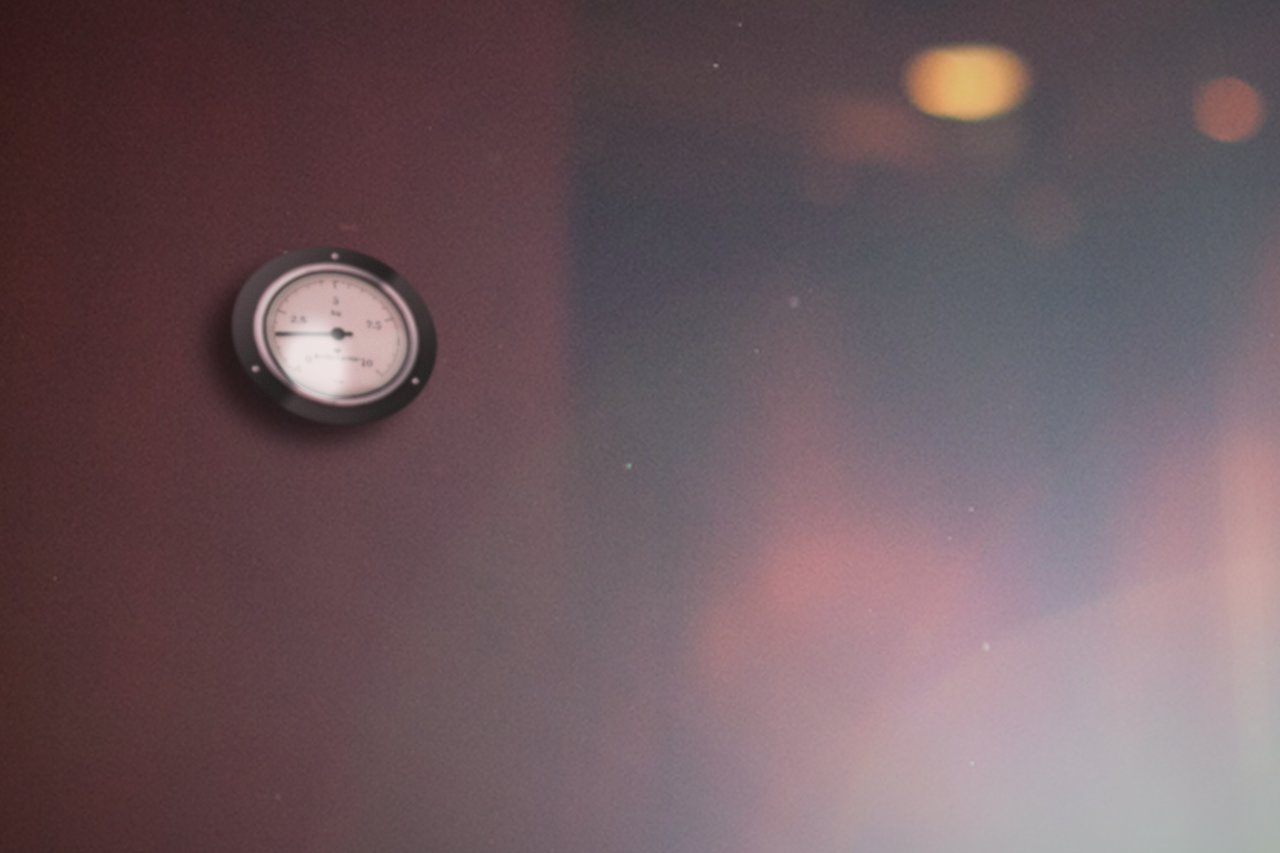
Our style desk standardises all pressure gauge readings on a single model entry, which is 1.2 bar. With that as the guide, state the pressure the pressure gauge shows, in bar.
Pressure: 1.5 bar
